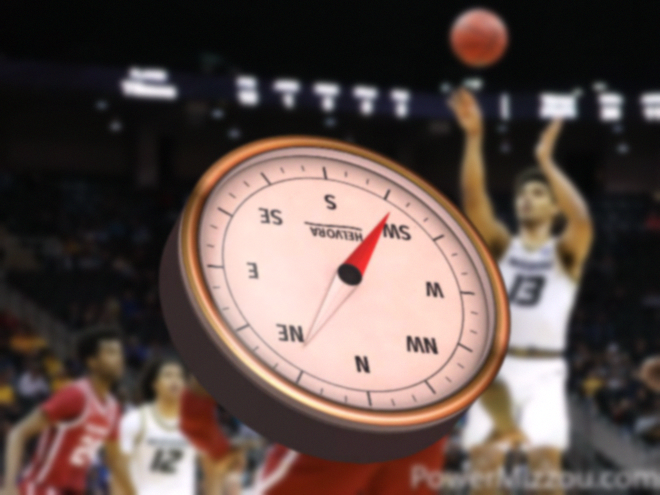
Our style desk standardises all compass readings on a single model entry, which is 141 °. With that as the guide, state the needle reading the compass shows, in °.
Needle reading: 215 °
